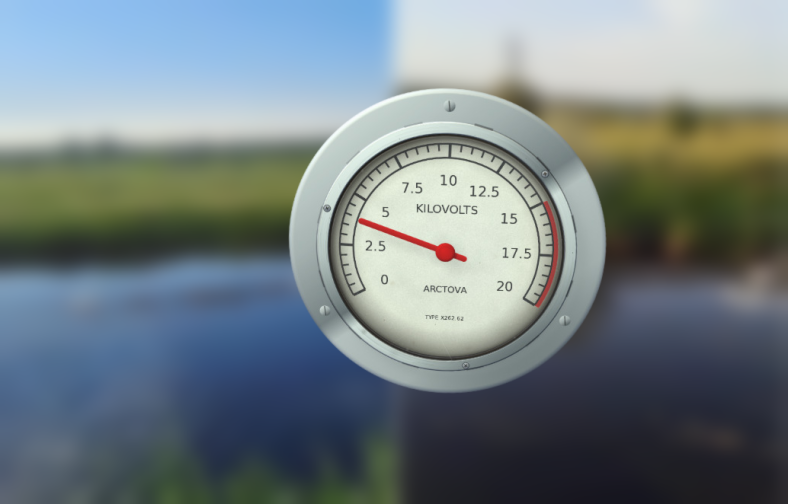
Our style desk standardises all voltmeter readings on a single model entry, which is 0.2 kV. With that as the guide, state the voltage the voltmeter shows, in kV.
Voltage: 4 kV
